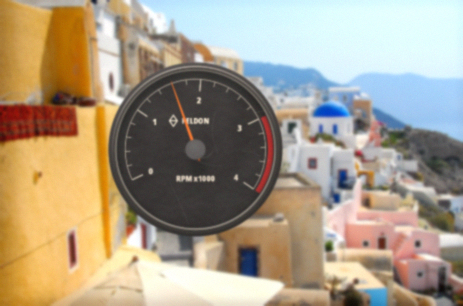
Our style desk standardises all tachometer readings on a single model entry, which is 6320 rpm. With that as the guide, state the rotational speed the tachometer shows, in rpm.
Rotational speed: 1600 rpm
